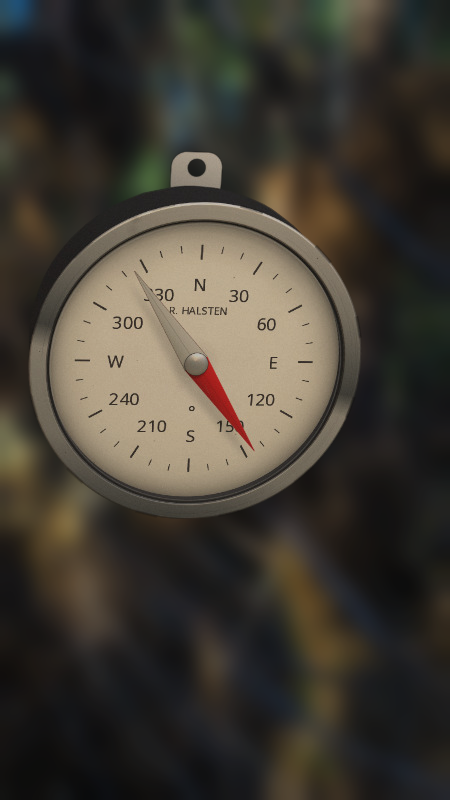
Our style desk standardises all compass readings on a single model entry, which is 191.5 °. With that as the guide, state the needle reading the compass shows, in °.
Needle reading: 145 °
